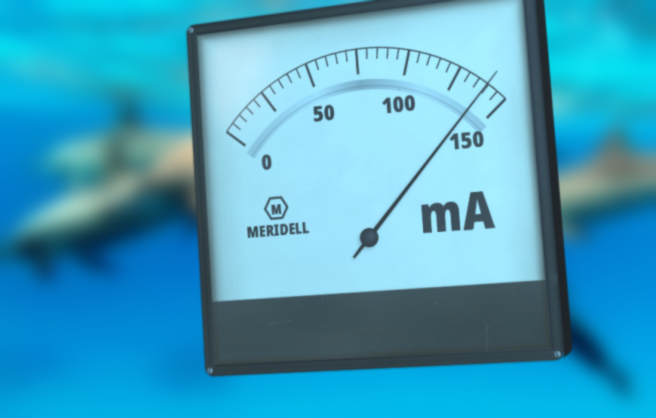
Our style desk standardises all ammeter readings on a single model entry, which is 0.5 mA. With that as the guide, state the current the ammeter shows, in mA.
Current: 140 mA
